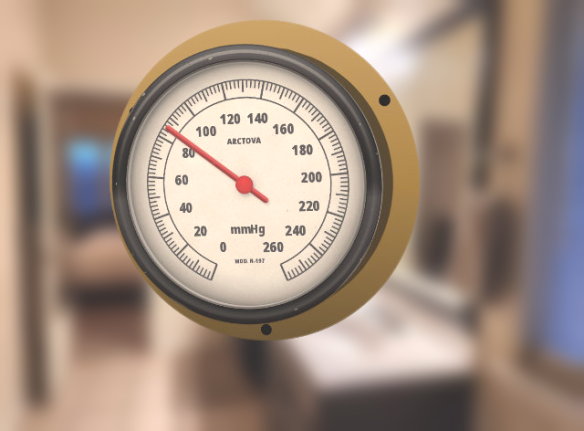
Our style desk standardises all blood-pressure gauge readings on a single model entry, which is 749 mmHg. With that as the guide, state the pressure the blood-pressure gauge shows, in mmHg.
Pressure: 86 mmHg
